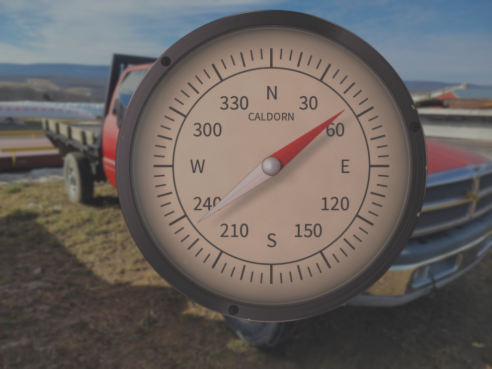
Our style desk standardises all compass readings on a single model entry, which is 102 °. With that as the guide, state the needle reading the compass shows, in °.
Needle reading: 52.5 °
